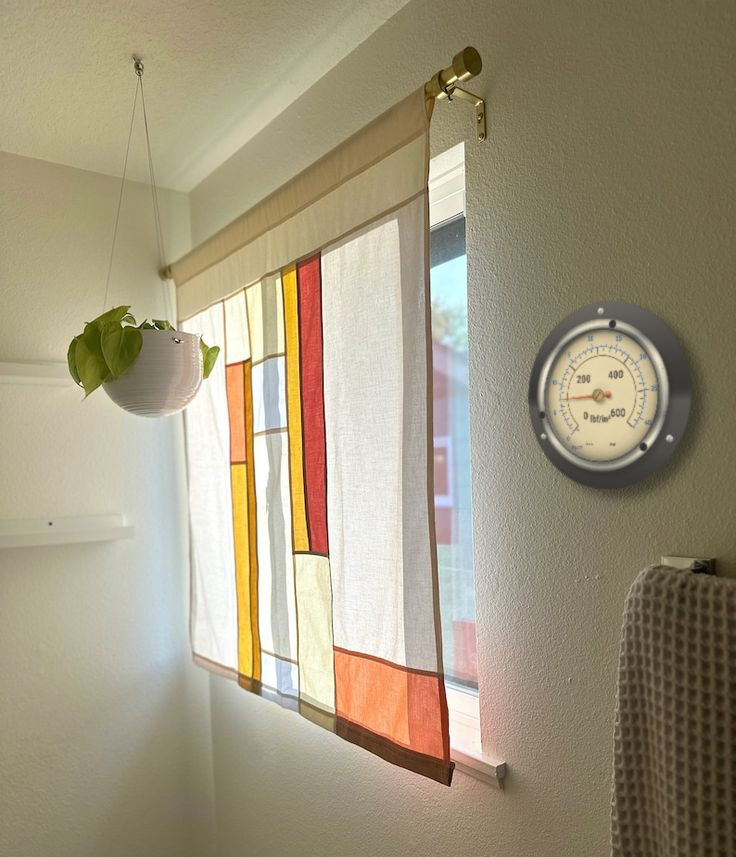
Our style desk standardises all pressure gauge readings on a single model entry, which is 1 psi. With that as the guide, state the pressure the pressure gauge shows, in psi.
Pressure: 100 psi
